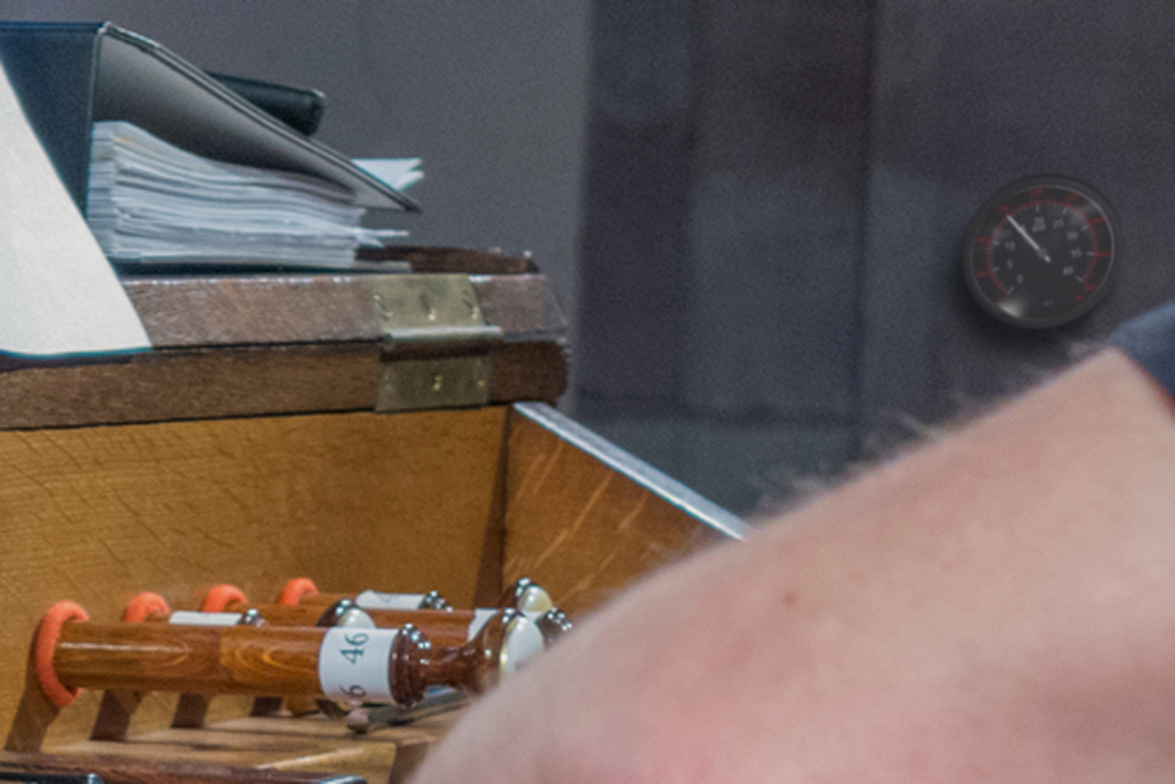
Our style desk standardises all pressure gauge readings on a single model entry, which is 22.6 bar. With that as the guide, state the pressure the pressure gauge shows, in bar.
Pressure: 15 bar
